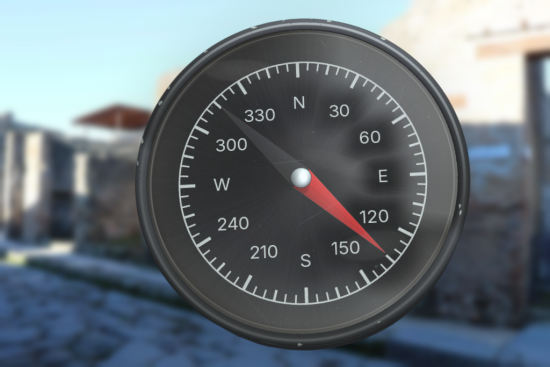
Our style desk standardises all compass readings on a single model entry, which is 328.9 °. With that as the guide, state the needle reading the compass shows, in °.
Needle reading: 135 °
